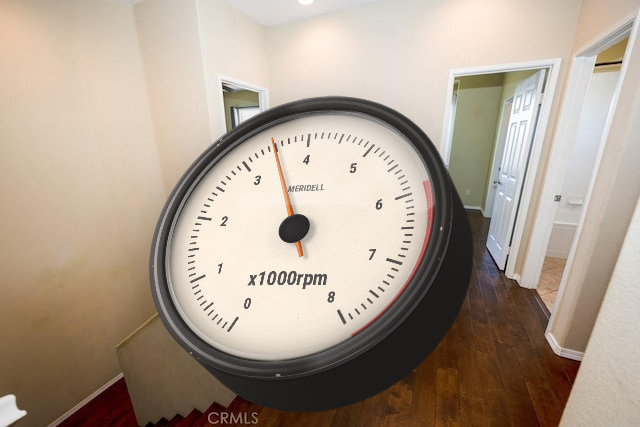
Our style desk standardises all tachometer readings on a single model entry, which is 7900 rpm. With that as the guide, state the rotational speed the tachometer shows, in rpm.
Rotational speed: 3500 rpm
